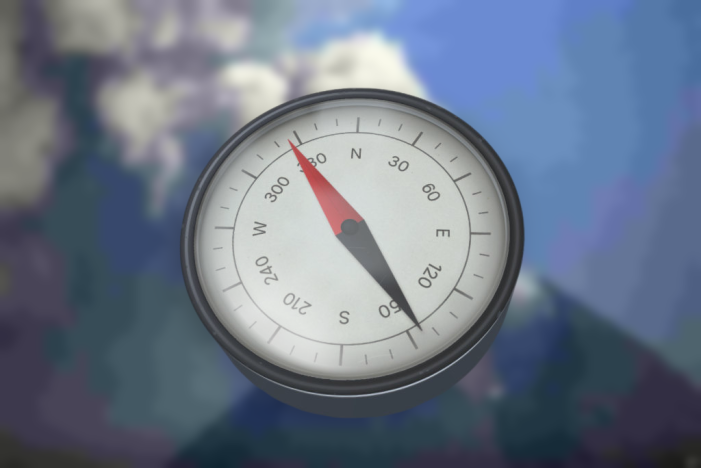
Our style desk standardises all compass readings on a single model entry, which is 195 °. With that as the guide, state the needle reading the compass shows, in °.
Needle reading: 325 °
